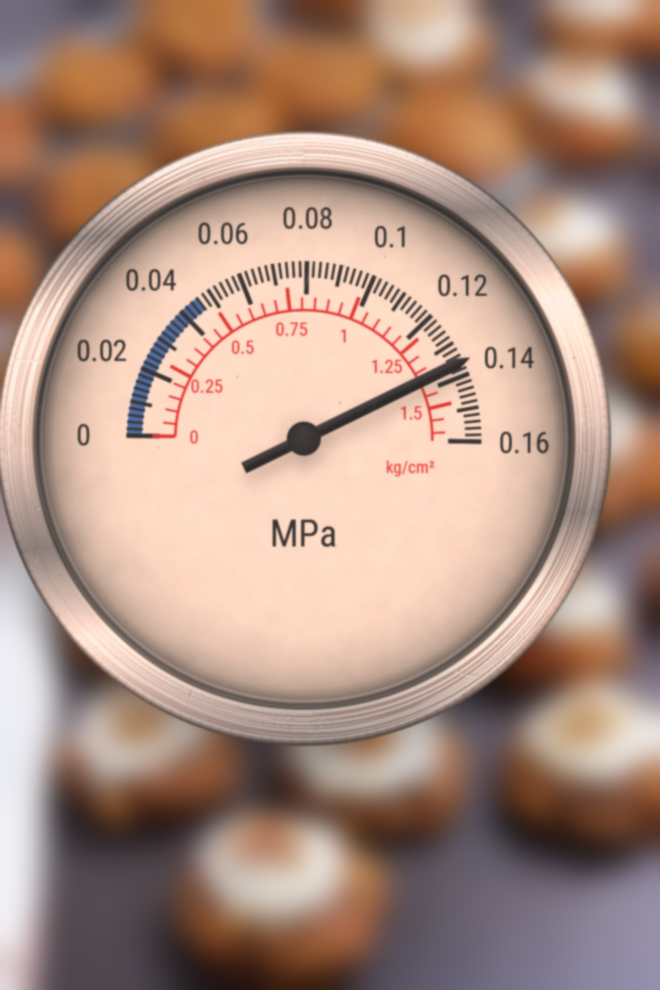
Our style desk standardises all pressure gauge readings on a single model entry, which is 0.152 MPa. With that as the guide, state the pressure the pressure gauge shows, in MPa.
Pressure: 0.136 MPa
